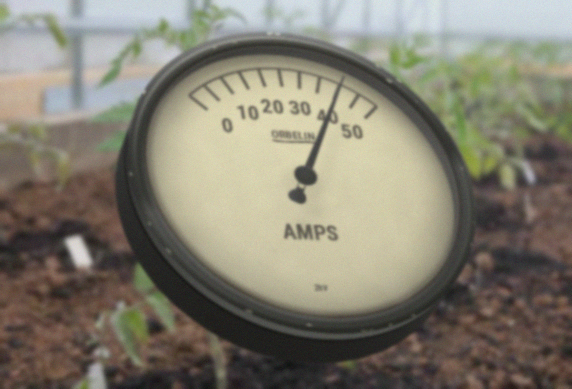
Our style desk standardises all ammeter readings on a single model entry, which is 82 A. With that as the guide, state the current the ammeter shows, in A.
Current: 40 A
